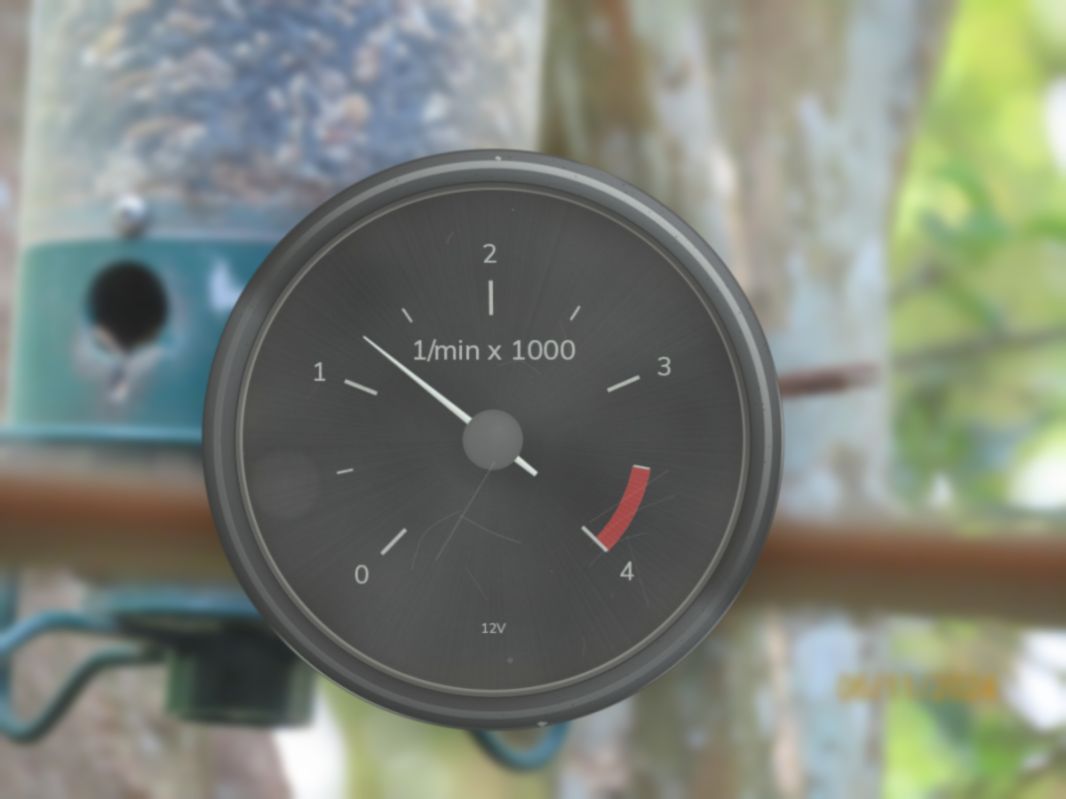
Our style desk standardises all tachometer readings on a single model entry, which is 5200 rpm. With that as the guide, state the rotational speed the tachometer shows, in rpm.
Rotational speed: 1250 rpm
